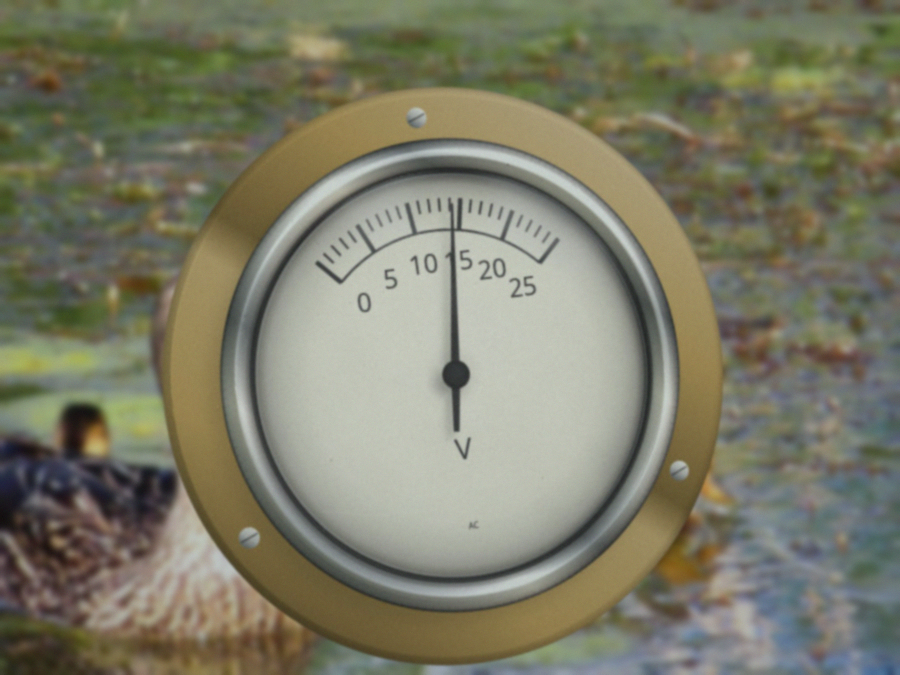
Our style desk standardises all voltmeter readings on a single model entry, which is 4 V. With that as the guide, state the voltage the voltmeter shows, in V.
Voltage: 14 V
